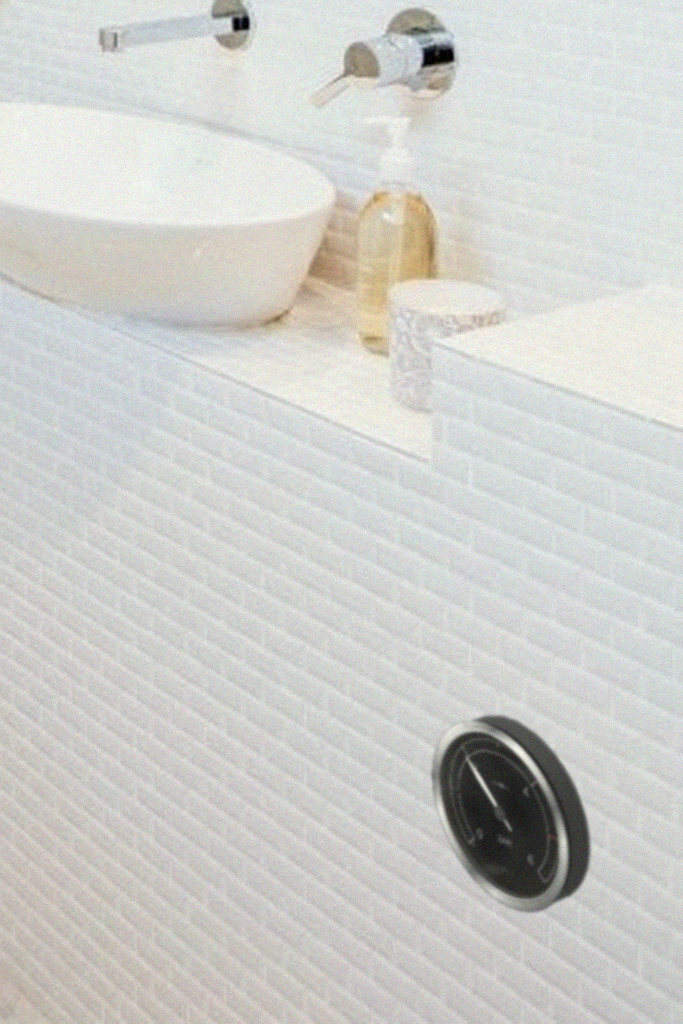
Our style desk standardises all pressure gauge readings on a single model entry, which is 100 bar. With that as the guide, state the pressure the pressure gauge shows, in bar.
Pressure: 2 bar
